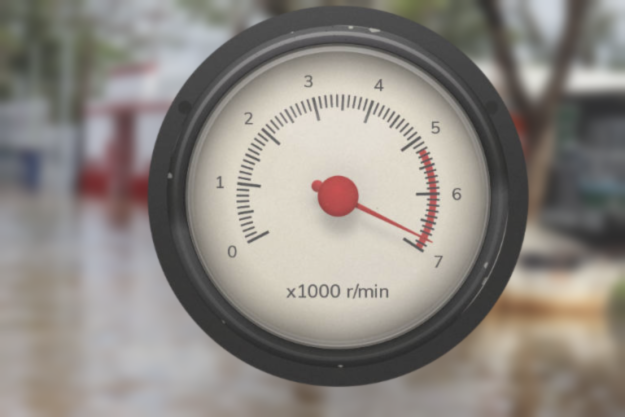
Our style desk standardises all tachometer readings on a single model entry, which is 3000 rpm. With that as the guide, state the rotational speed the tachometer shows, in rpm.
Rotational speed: 6800 rpm
